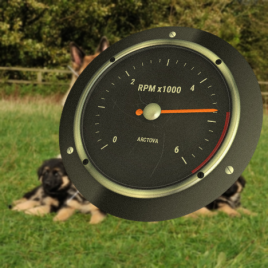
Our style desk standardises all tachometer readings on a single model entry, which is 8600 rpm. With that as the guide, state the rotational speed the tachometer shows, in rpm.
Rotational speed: 4800 rpm
